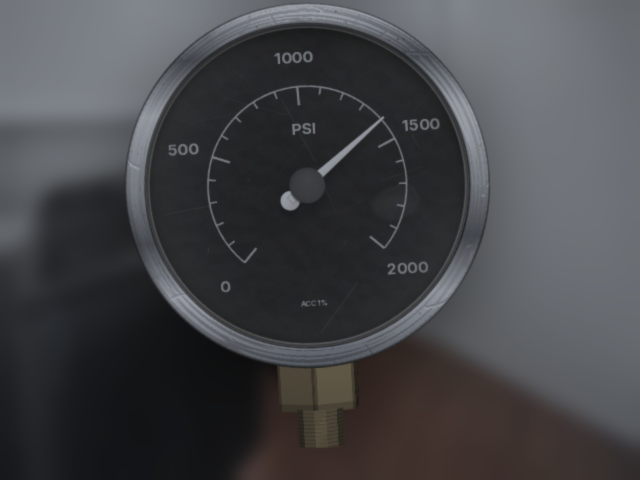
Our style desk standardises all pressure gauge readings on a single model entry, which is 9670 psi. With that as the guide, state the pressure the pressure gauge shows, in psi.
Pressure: 1400 psi
